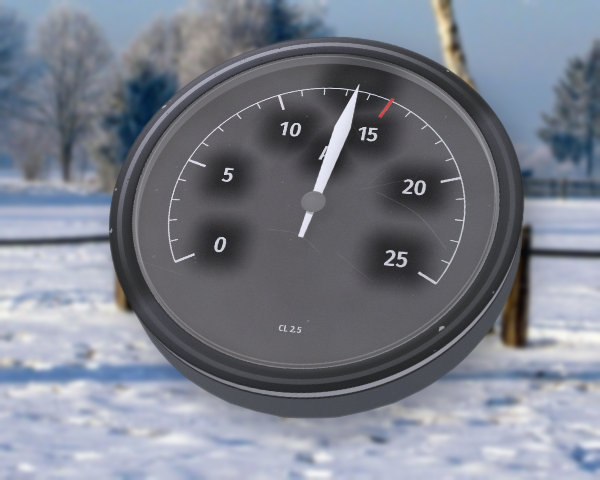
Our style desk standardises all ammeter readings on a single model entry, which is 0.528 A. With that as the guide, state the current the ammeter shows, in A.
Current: 13.5 A
